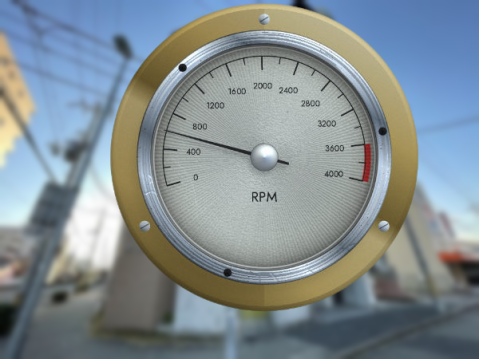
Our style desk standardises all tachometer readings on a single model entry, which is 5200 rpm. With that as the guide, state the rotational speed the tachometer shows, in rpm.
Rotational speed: 600 rpm
